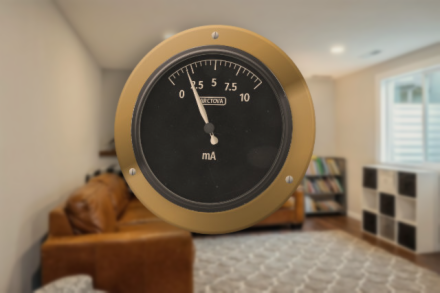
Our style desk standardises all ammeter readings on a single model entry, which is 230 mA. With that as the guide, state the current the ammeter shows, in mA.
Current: 2 mA
